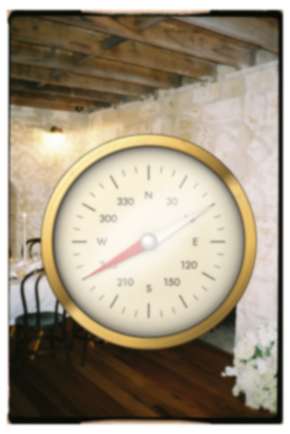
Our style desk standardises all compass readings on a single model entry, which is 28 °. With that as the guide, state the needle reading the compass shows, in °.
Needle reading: 240 °
